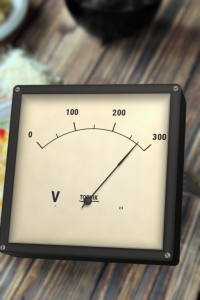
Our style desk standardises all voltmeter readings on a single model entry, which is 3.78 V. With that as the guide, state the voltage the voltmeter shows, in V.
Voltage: 275 V
